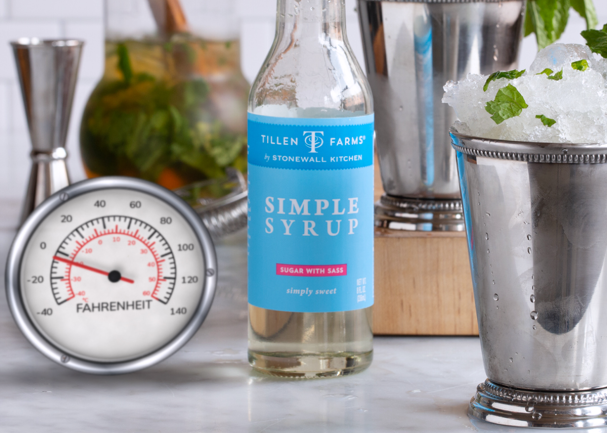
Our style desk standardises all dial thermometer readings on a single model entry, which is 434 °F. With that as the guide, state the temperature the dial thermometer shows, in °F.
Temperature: -4 °F
